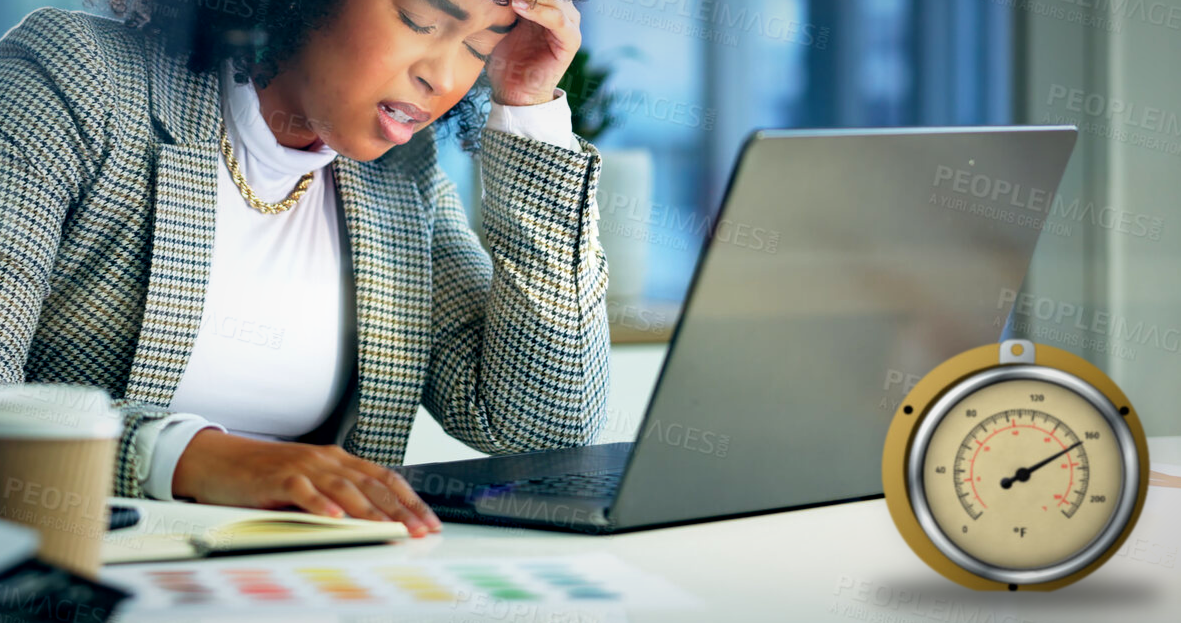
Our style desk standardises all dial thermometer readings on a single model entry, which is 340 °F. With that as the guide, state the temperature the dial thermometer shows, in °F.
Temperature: 160 °F
